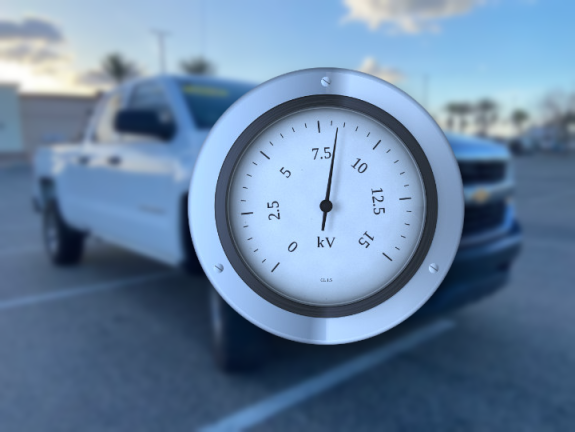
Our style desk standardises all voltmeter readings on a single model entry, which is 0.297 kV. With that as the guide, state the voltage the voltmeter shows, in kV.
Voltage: 8.25 kV
